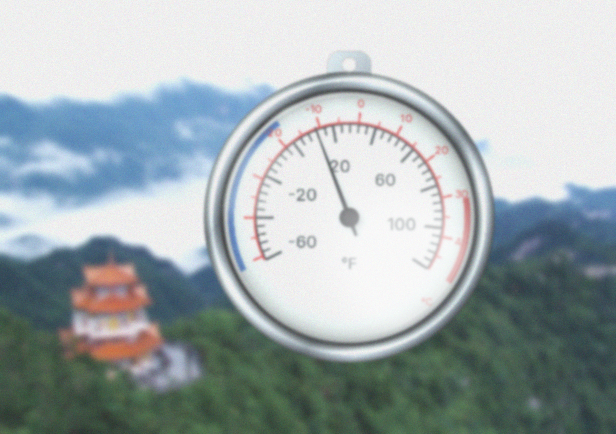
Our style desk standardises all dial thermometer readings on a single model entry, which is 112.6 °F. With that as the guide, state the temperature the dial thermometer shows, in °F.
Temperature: 12 °F
